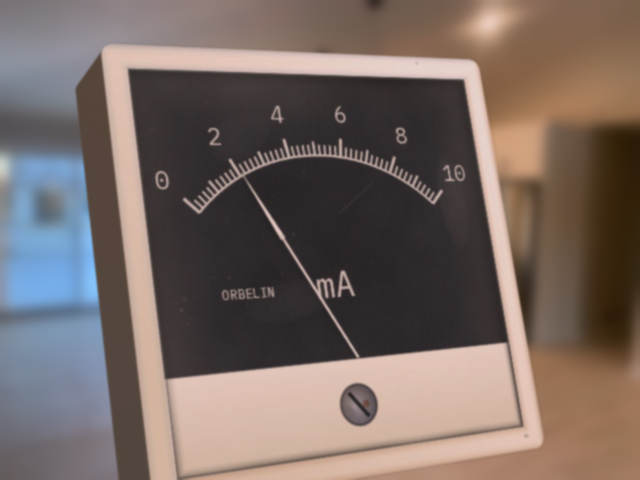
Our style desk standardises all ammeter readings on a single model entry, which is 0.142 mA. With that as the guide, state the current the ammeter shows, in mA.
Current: 2 mA
